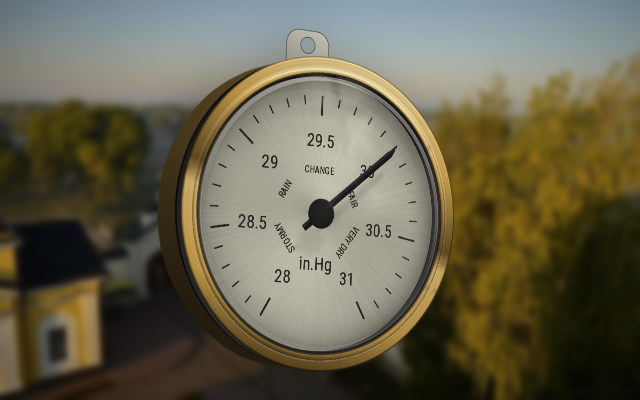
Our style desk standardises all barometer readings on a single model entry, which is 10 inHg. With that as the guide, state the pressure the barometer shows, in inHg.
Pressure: 30 inHg
